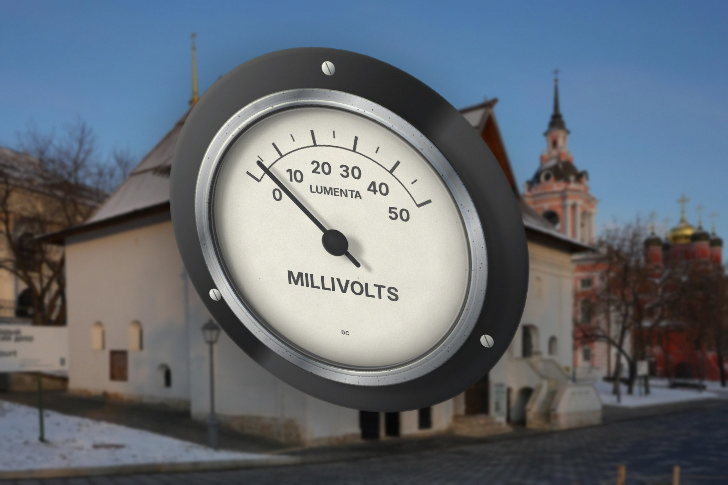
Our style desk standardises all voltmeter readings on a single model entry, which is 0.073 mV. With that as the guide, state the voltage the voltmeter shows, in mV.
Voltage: 5 mV
